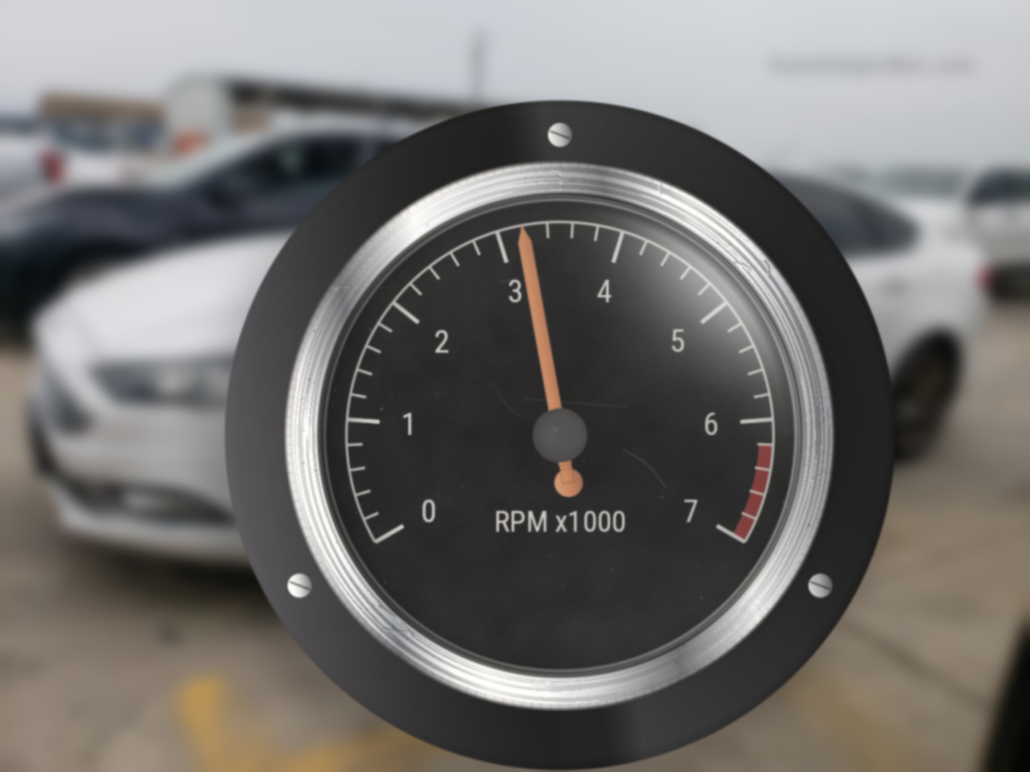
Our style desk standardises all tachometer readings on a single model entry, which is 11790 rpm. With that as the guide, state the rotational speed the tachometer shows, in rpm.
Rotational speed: 3200 rpm
